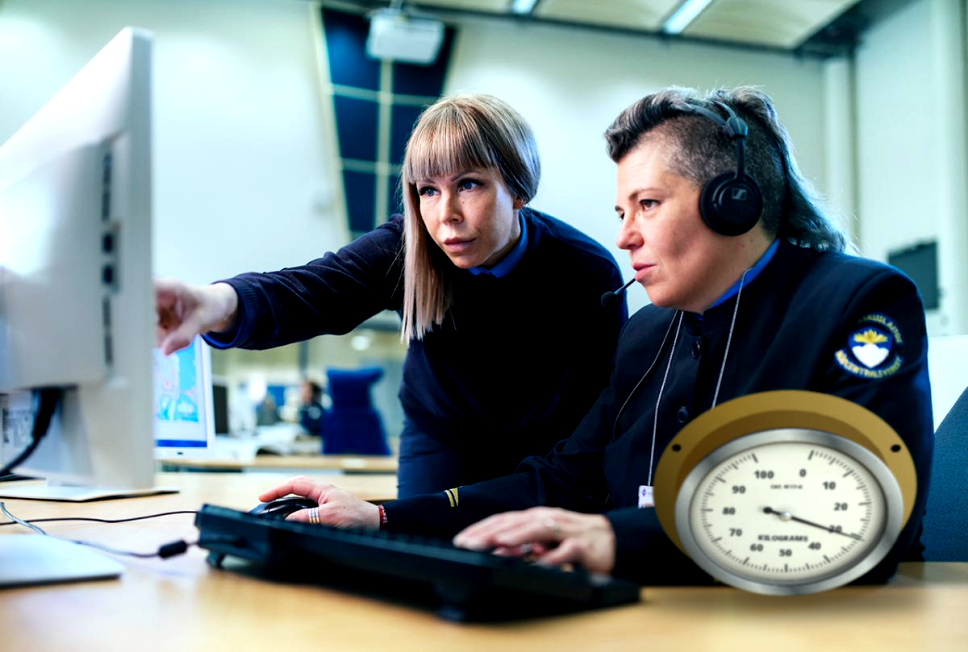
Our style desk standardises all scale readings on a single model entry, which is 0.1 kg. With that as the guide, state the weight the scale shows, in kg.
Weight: 30 kg
